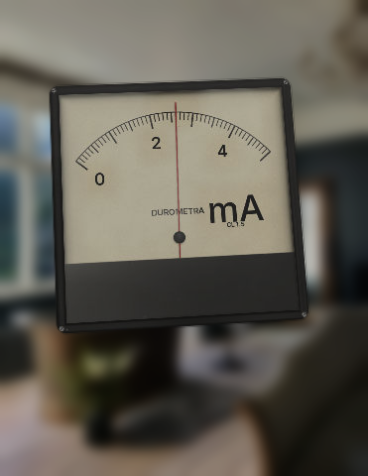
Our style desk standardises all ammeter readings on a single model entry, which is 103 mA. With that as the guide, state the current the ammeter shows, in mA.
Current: 2.6 mA
